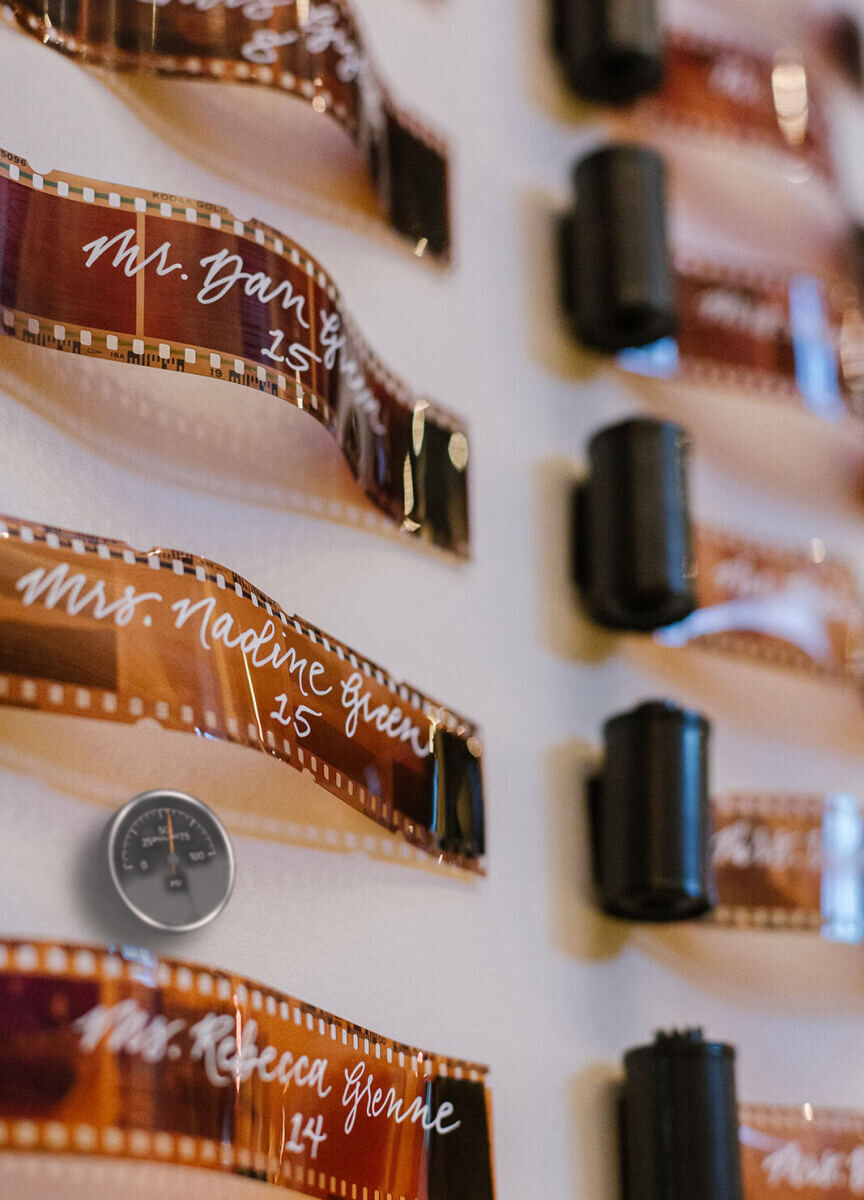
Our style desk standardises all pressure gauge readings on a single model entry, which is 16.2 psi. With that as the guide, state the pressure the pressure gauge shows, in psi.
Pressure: 55 psi
